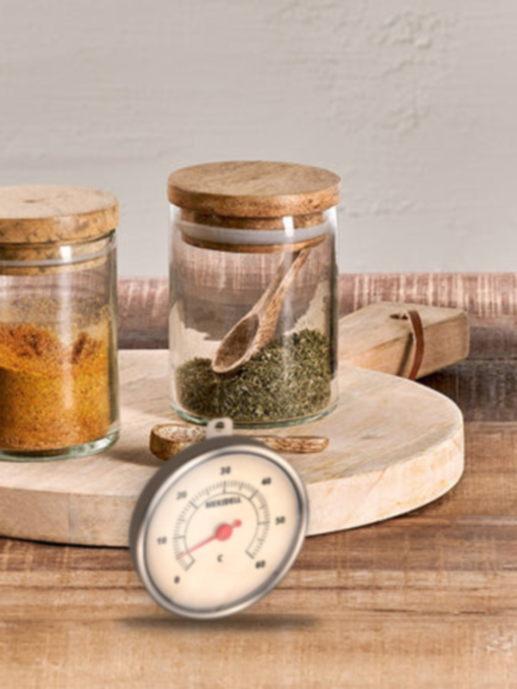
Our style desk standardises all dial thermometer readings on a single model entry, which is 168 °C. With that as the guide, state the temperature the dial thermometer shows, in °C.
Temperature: 5 °C
